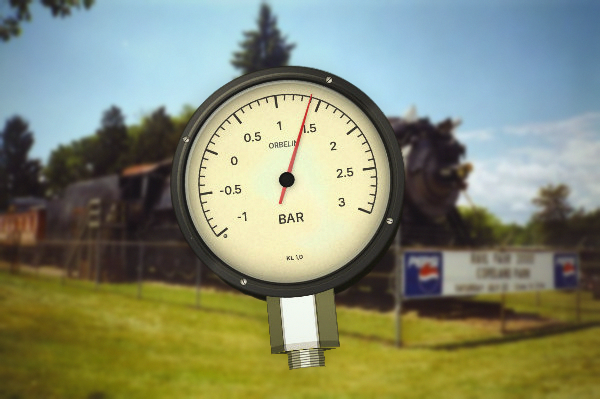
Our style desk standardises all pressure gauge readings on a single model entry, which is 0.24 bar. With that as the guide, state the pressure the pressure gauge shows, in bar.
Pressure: 1.4 bar
